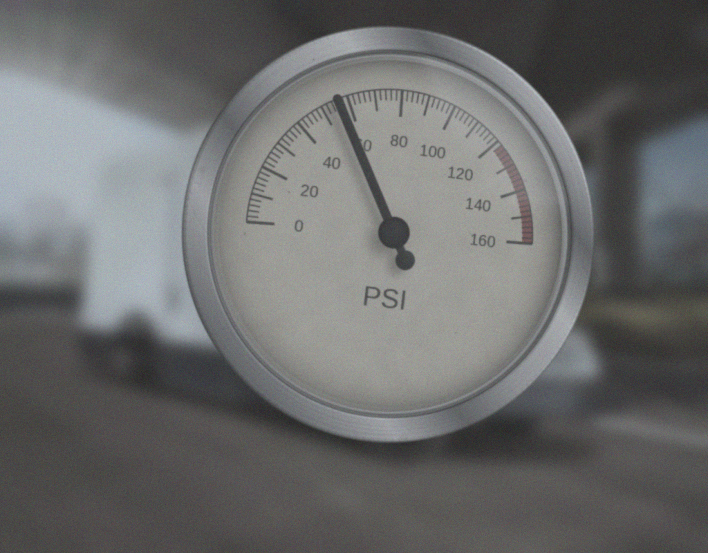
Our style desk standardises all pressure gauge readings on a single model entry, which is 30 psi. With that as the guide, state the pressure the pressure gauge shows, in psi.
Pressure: 56 psi
